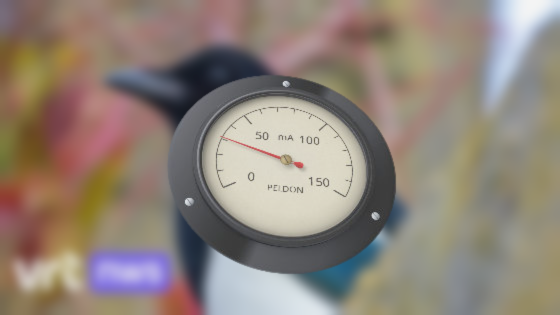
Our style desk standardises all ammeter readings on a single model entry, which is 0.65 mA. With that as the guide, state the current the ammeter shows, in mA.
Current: 30 mA
